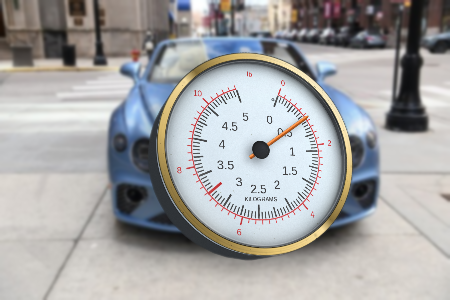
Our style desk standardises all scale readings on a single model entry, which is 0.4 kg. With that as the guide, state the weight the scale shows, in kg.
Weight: 0.5 kg
